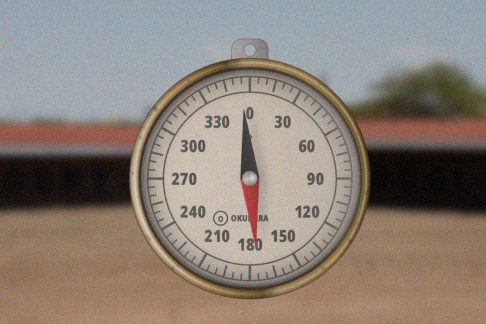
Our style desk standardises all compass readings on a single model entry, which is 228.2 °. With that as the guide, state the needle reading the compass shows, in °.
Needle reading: 175 °
